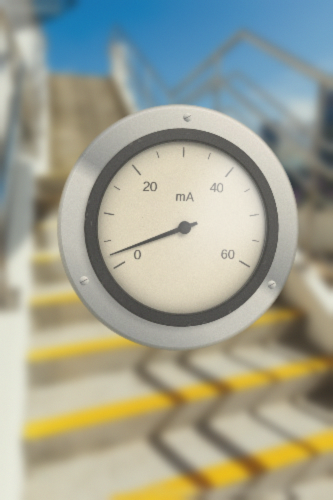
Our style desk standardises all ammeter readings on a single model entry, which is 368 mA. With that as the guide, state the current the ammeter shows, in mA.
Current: 2.5 mA
